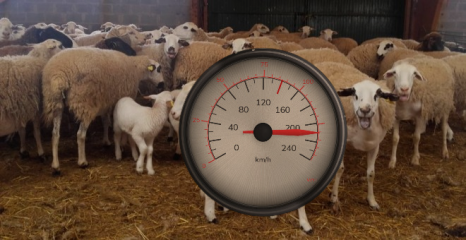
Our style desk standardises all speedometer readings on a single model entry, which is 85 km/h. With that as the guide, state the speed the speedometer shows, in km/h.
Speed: 210 km/h
